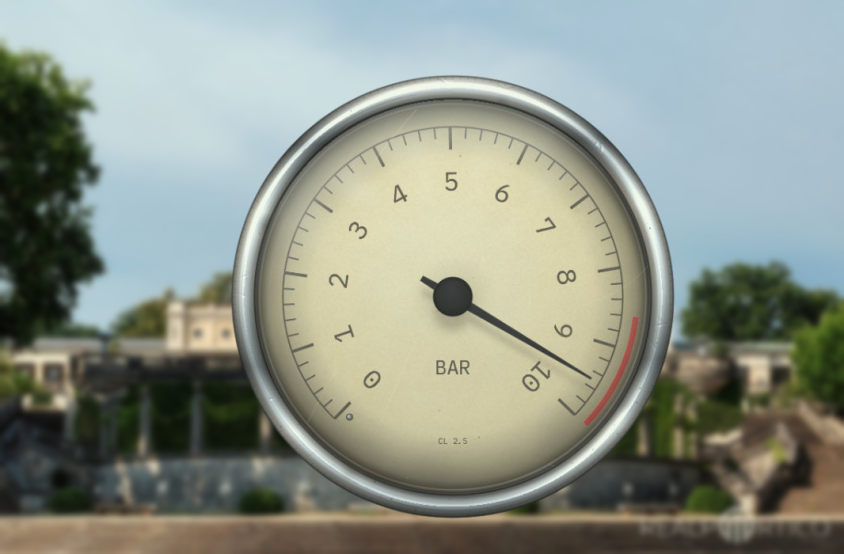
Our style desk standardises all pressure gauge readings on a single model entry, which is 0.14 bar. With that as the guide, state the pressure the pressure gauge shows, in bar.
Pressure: 9.5 bar
